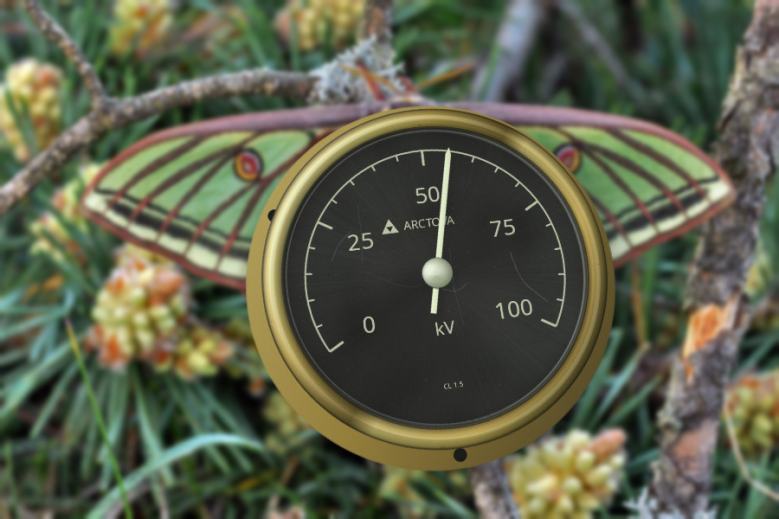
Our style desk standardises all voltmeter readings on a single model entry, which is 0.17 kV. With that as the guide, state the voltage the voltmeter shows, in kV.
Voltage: 55 kV
